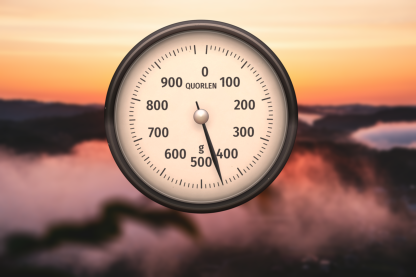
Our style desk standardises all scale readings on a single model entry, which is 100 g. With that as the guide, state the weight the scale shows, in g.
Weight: 450 g
